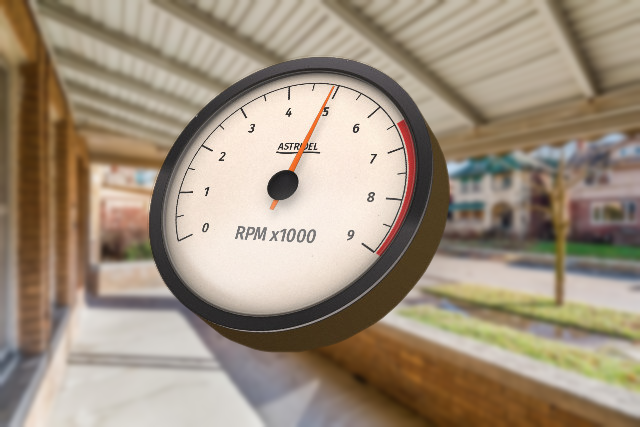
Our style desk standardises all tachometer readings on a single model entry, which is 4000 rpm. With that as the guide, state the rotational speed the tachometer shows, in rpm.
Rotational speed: 5000 rpm
